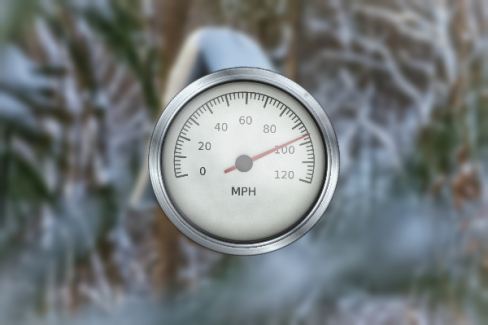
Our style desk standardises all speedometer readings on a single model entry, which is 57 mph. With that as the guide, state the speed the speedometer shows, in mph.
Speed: 96 mph
